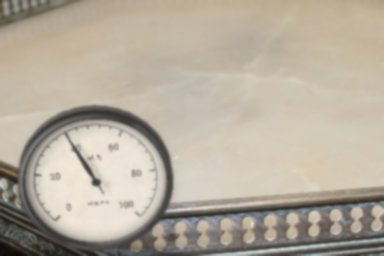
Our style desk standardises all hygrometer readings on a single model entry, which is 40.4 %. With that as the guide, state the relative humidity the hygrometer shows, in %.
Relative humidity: 40 %
